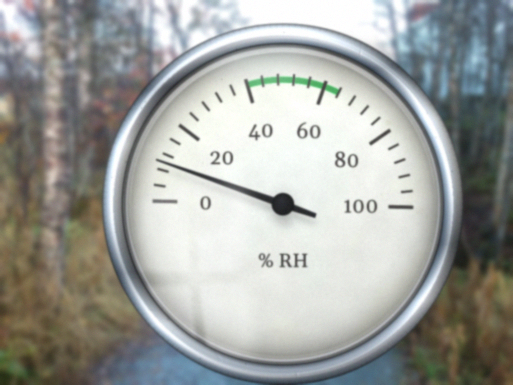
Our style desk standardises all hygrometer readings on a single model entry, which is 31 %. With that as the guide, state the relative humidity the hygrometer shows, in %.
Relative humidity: 10 %
